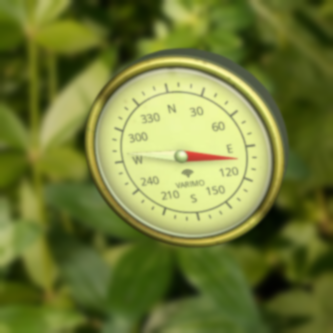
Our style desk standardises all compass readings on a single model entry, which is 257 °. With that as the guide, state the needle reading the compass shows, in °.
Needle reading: 100 °
